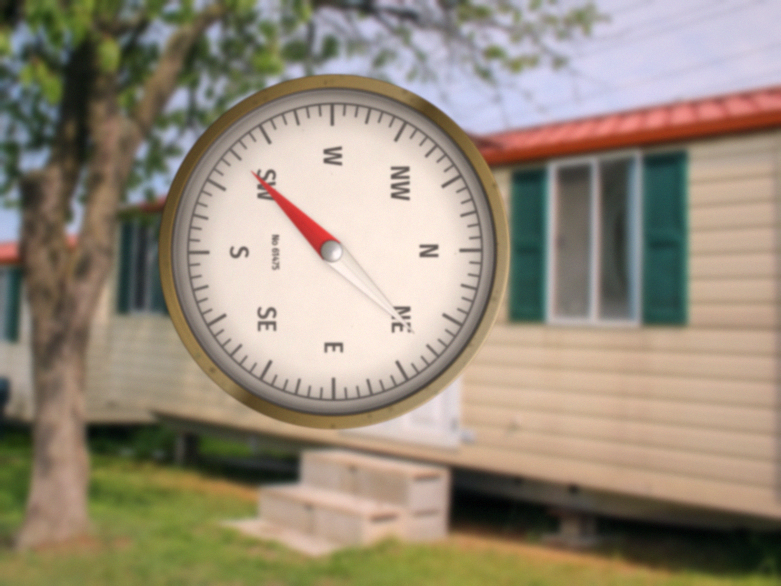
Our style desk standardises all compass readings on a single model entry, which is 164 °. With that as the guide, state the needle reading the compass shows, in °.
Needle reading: 225 °
